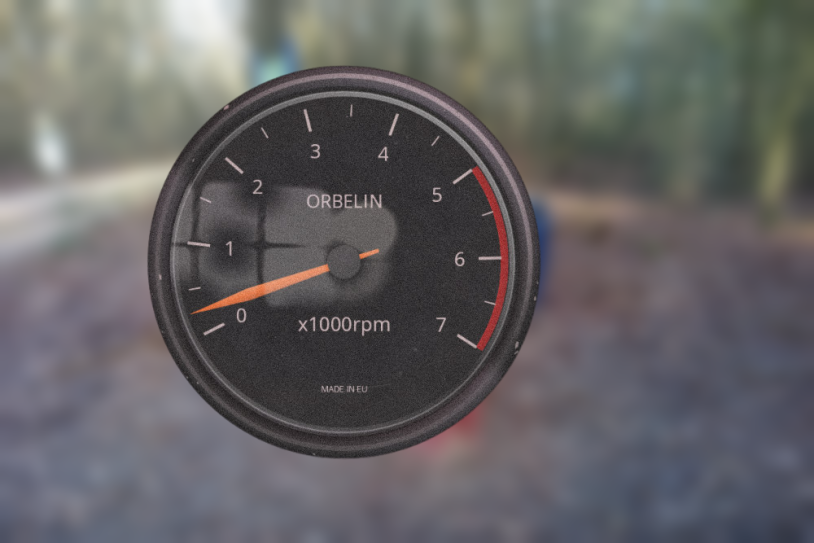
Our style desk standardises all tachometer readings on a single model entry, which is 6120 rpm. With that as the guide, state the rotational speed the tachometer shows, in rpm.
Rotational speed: 250 rpm
